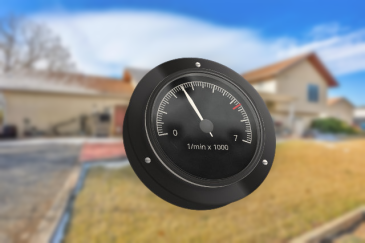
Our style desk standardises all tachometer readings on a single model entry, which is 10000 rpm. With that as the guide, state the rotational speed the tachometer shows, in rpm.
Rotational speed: 2500 rpm
